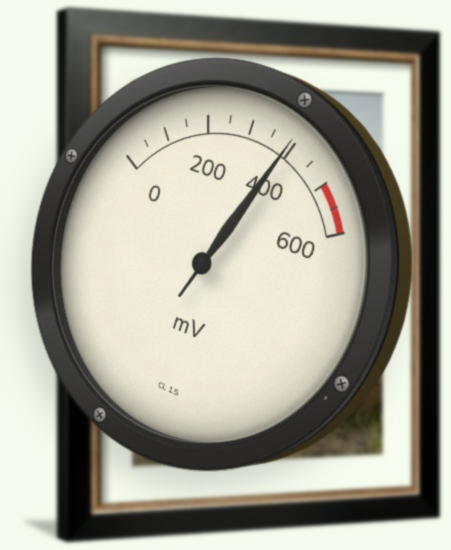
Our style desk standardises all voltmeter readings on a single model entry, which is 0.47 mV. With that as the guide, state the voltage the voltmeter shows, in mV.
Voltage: 400 mV
